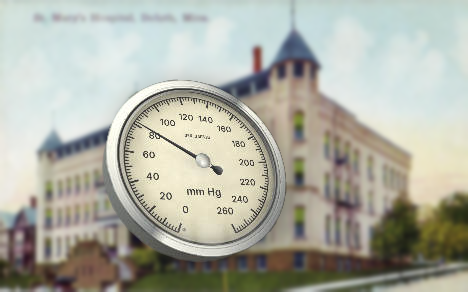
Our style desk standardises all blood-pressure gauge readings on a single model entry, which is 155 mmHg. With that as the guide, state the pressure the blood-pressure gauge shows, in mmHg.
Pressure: 80 mmHg
